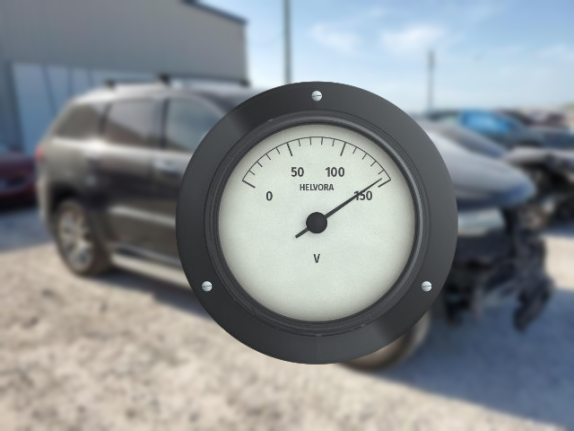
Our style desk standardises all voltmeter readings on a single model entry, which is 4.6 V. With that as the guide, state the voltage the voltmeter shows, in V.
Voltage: 145 V
